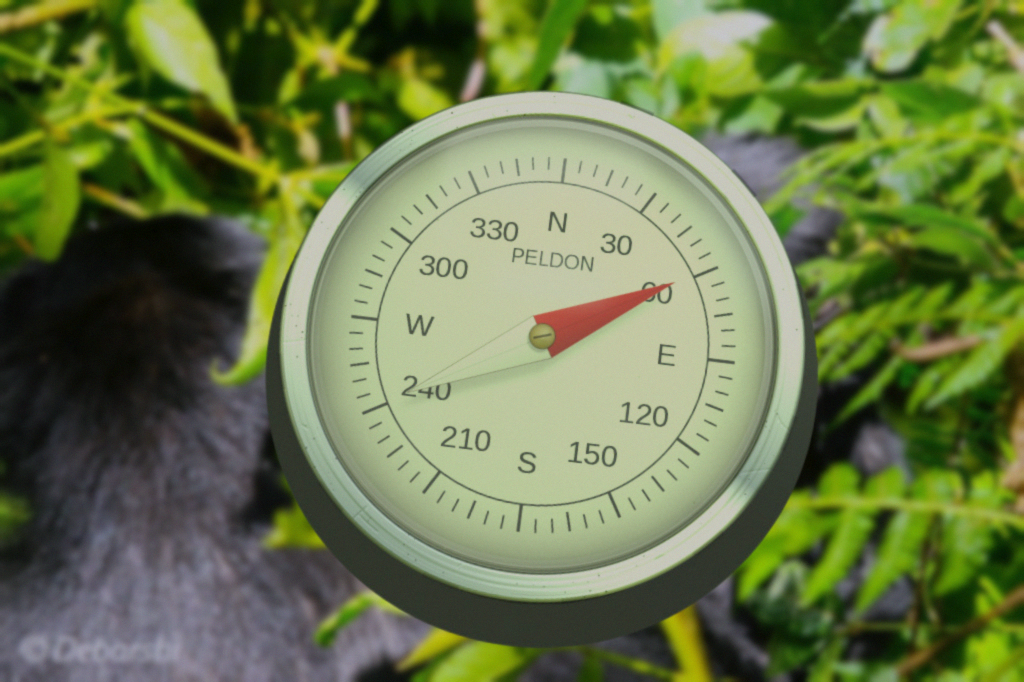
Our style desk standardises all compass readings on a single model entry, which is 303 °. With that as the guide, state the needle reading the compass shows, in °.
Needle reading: 60 °
